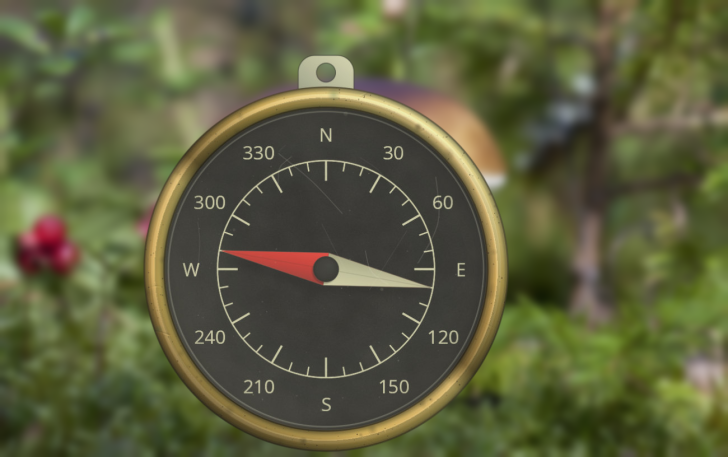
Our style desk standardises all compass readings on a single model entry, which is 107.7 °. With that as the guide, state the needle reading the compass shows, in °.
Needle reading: 280 °
